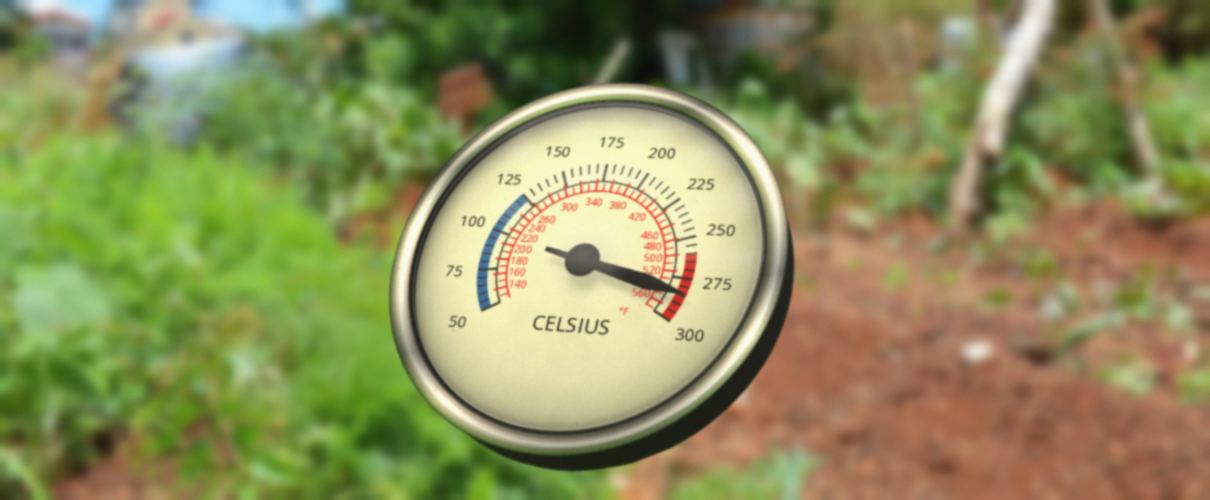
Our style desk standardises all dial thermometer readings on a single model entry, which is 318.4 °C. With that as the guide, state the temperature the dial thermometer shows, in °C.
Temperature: 285 °C
